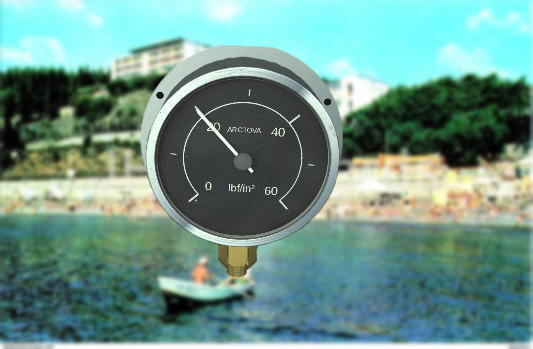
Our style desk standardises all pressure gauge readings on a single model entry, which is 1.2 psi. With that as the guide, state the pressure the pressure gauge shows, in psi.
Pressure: 20 psi
